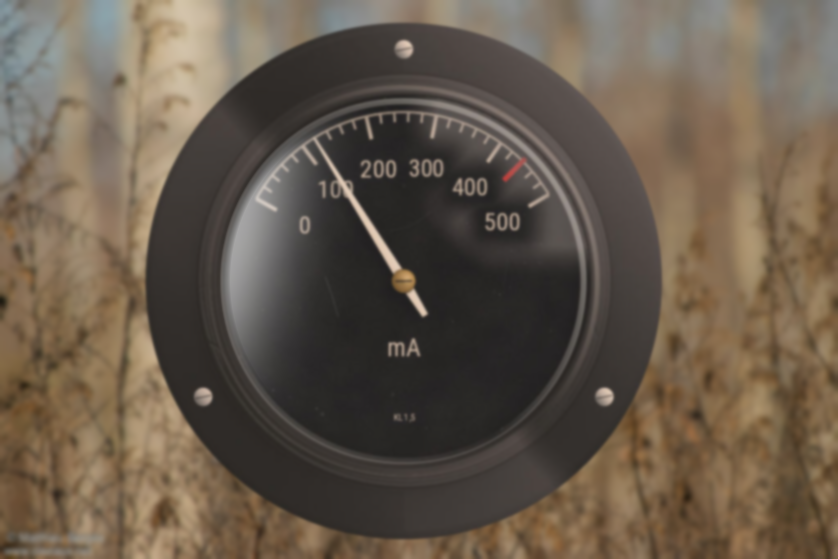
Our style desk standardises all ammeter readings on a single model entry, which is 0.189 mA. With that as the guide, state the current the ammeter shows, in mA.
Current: 120 mA
